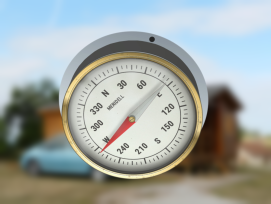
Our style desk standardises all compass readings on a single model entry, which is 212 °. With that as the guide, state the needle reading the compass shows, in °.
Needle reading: 265 °
